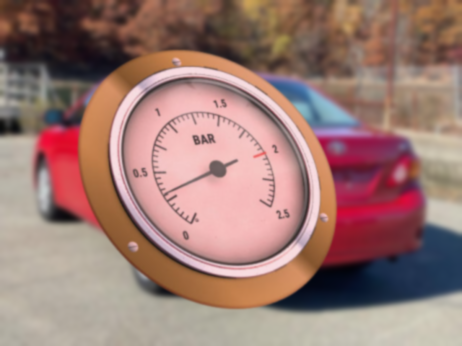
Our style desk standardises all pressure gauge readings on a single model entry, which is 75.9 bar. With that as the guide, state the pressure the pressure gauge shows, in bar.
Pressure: 0.3 bar
